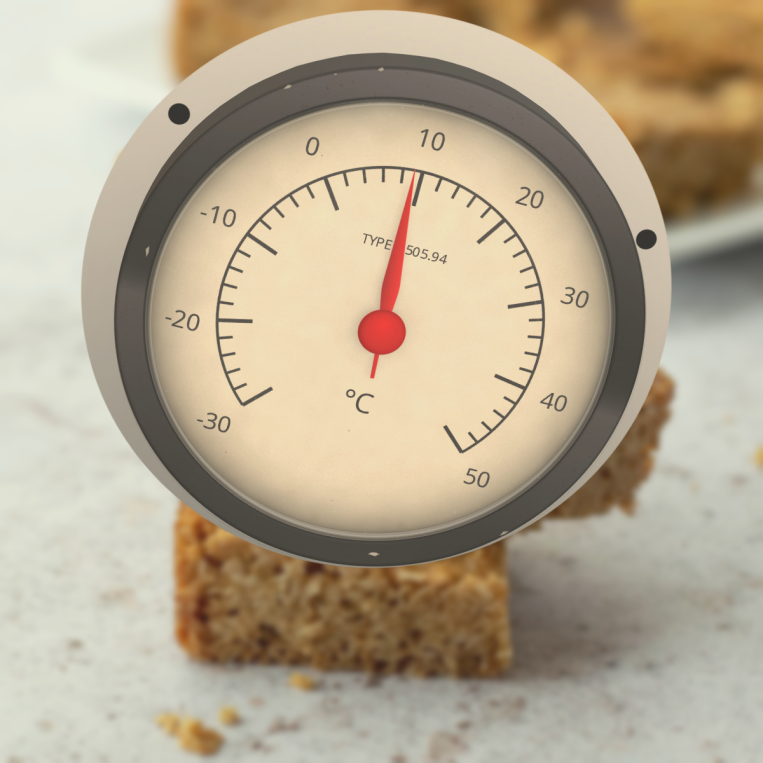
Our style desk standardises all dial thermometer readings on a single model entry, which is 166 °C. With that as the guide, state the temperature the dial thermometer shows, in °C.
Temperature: 9 °C
